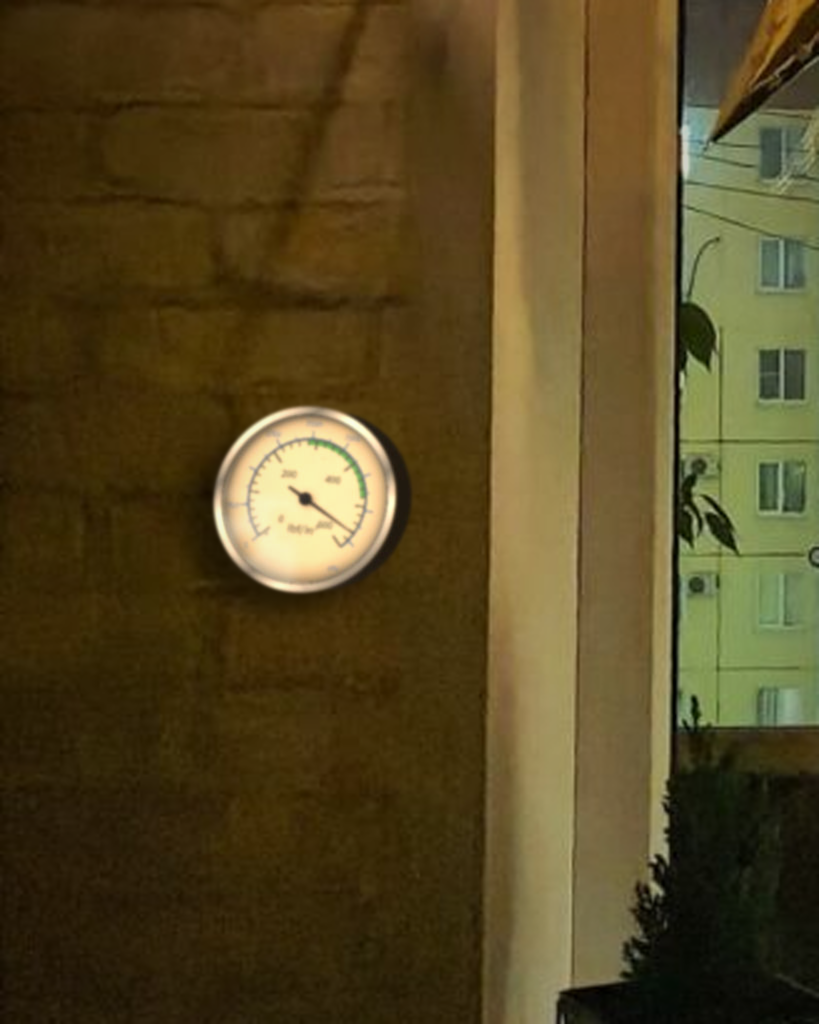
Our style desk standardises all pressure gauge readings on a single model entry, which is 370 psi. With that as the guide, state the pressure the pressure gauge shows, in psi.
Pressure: 560 psi
